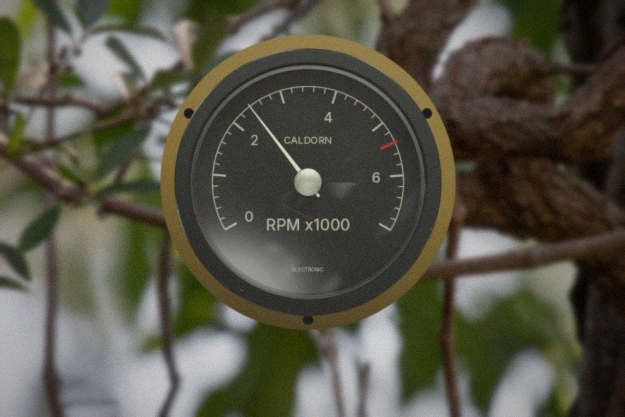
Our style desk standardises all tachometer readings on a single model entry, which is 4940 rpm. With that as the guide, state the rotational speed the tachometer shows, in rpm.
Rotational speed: 2400 rpm
